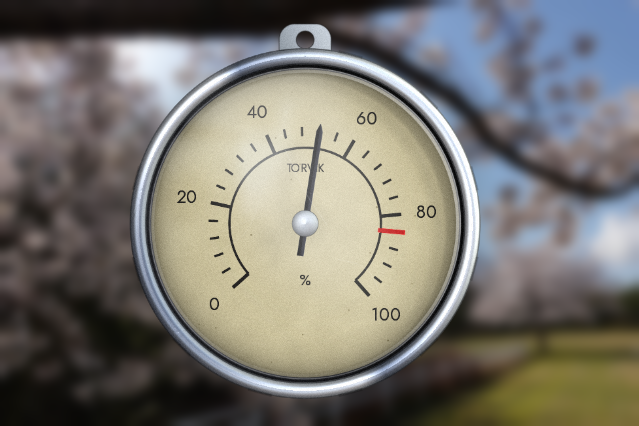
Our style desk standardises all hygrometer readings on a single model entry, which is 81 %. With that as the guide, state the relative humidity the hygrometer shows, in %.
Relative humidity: 52 %
